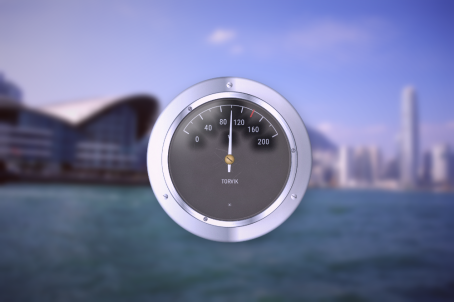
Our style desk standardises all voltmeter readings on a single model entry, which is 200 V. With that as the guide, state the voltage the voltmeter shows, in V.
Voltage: 100 V
